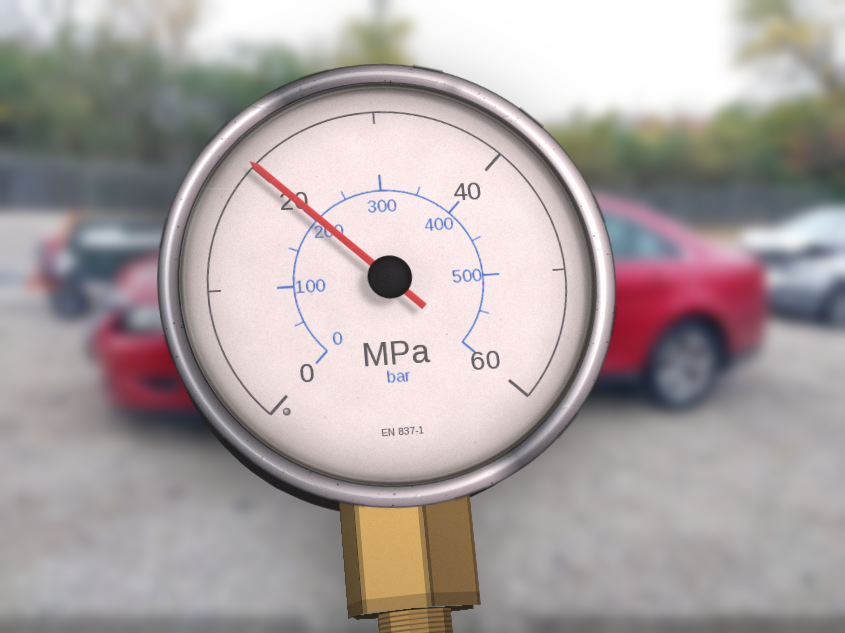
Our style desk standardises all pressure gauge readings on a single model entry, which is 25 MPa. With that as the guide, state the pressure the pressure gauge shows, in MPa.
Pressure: 20 MPa
